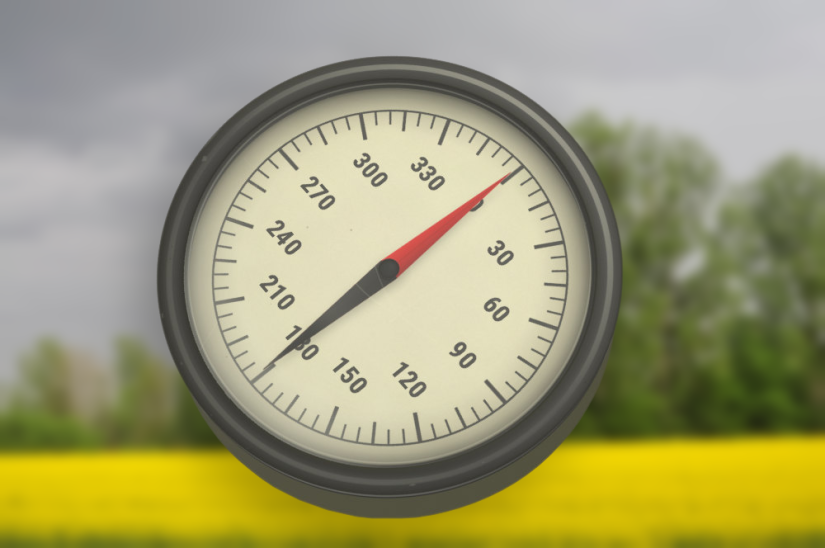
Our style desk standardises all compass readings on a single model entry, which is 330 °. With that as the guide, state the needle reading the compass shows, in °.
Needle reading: 0 °
